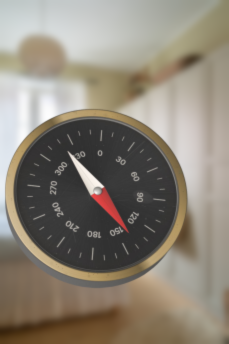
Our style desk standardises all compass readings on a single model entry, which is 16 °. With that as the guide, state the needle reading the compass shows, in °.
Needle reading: 140 °
